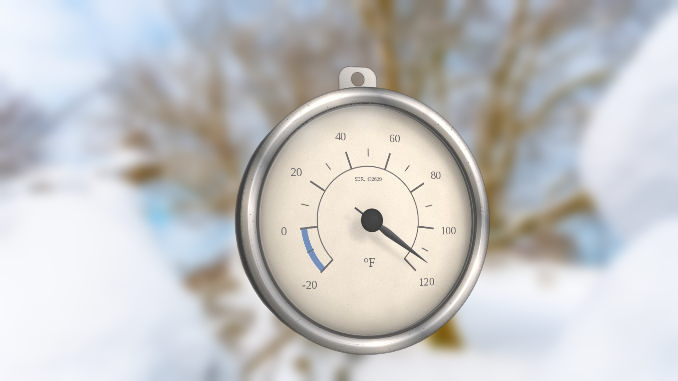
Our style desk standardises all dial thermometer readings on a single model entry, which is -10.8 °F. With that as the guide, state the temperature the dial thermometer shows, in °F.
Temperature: 115 °F
